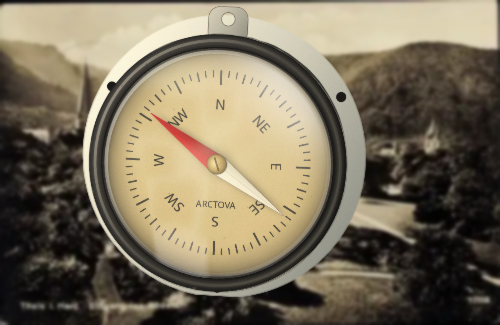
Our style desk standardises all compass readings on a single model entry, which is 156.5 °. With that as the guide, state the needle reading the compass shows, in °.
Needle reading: 305 °
